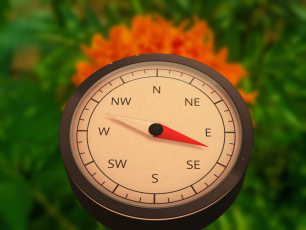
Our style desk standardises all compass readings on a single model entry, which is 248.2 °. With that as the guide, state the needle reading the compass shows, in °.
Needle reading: 110 °
